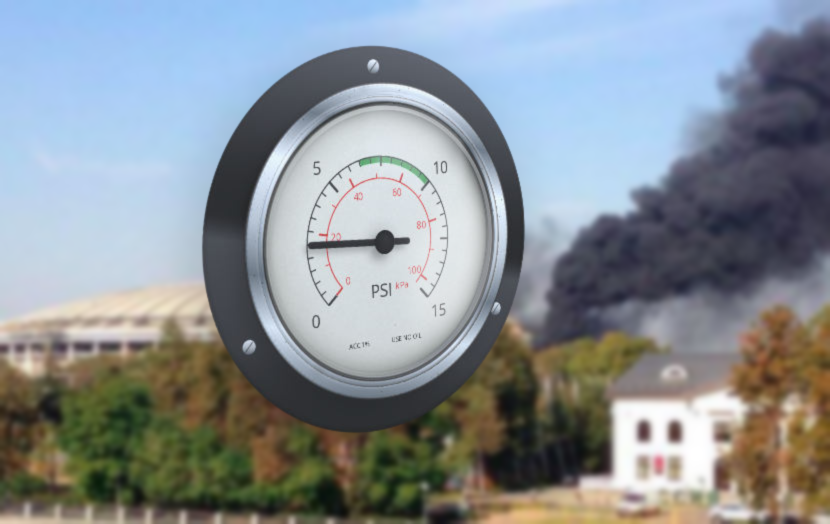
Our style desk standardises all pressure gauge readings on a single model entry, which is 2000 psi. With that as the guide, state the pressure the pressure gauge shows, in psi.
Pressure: 2.5 psi
